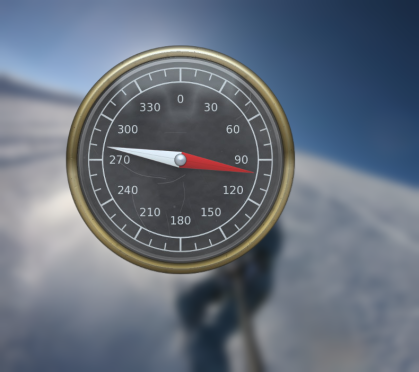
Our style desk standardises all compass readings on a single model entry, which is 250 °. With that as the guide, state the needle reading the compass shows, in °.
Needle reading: 100 °
